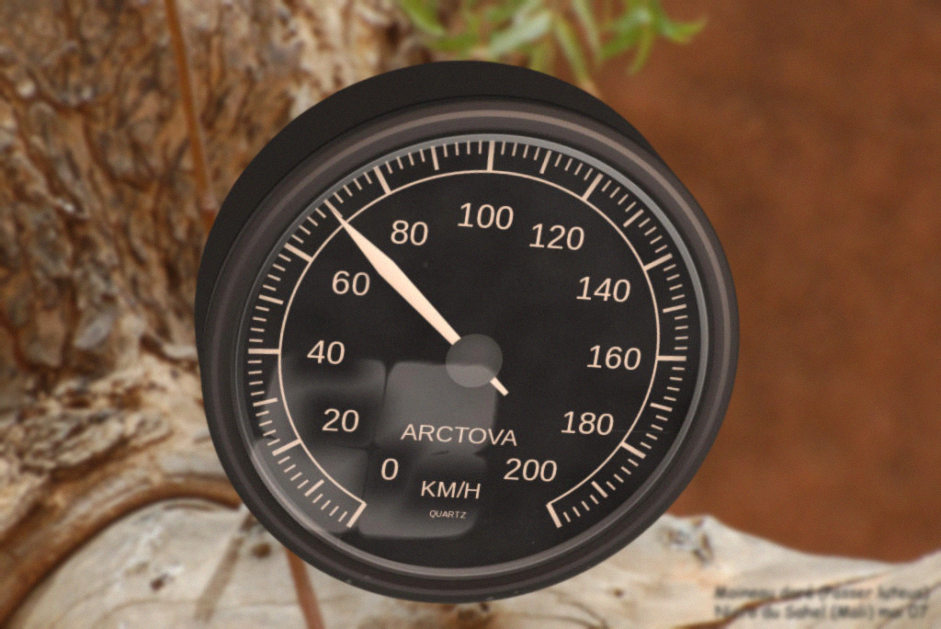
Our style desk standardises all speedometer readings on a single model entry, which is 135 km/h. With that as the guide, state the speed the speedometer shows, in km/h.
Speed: 70 km/h
